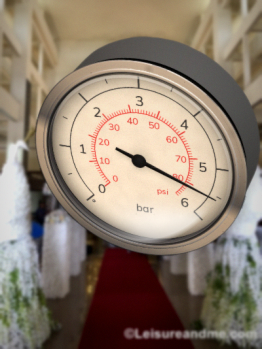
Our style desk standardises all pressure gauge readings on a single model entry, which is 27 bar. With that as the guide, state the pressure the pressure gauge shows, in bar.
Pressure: 5.5 bar
